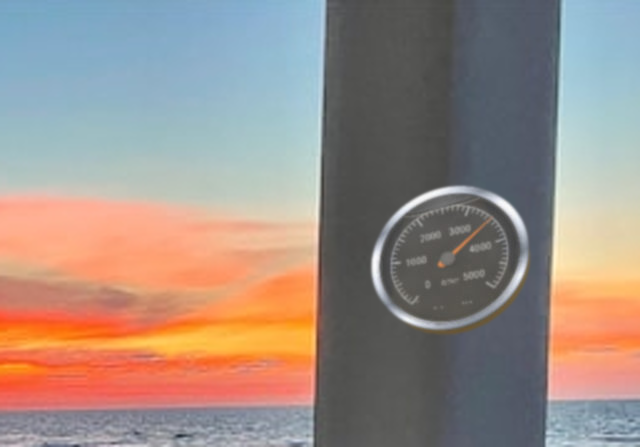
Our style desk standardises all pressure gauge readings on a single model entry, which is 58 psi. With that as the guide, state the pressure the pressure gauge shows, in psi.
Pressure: 3500 psi
